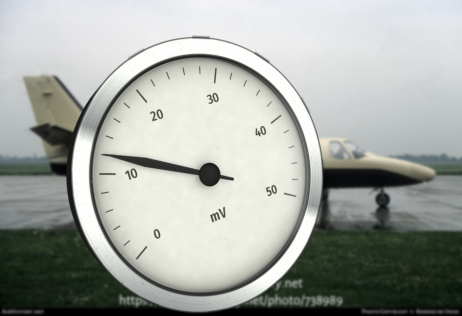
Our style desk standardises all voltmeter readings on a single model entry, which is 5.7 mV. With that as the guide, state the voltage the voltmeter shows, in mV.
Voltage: 12 mV
